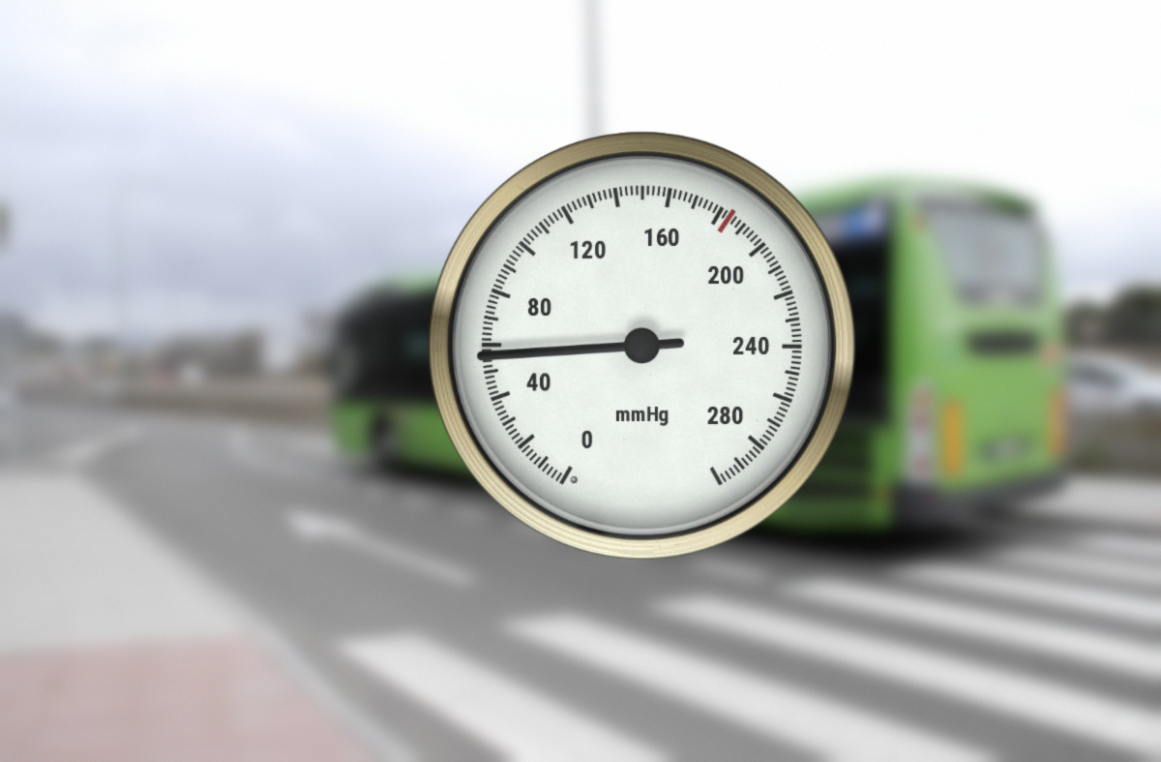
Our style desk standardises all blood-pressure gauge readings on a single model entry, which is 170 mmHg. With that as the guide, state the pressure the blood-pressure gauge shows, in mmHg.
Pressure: 56 mmHg
